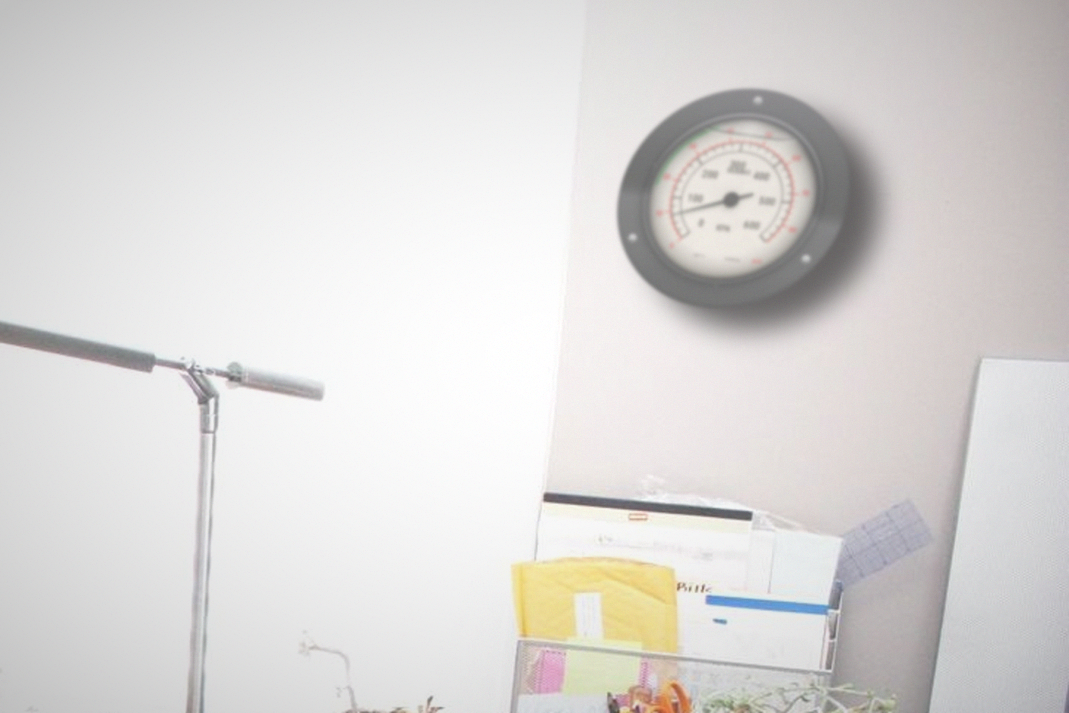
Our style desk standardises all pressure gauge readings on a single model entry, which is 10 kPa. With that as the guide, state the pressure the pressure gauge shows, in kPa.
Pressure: 60 kPa
